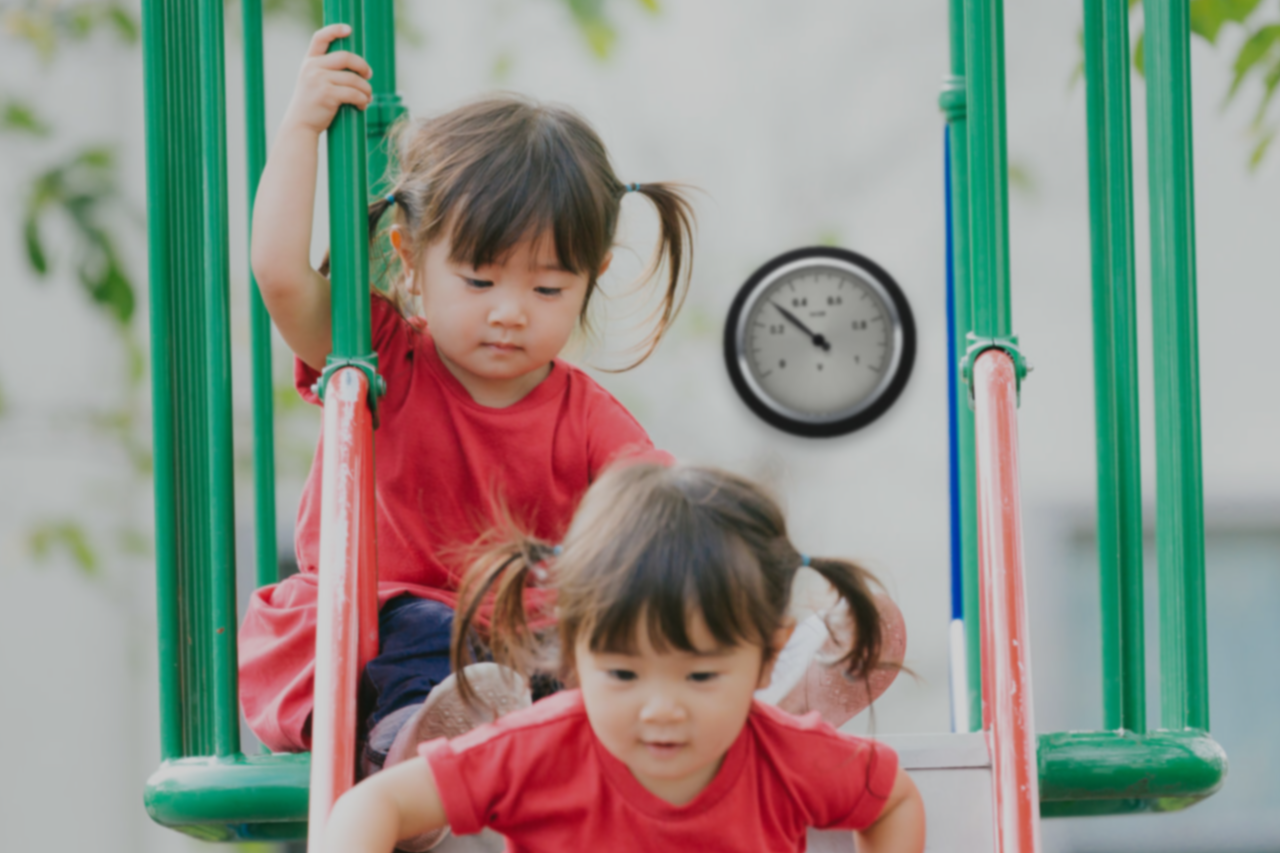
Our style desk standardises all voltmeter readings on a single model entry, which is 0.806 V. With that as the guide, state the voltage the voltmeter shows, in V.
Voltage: 0.3 V
